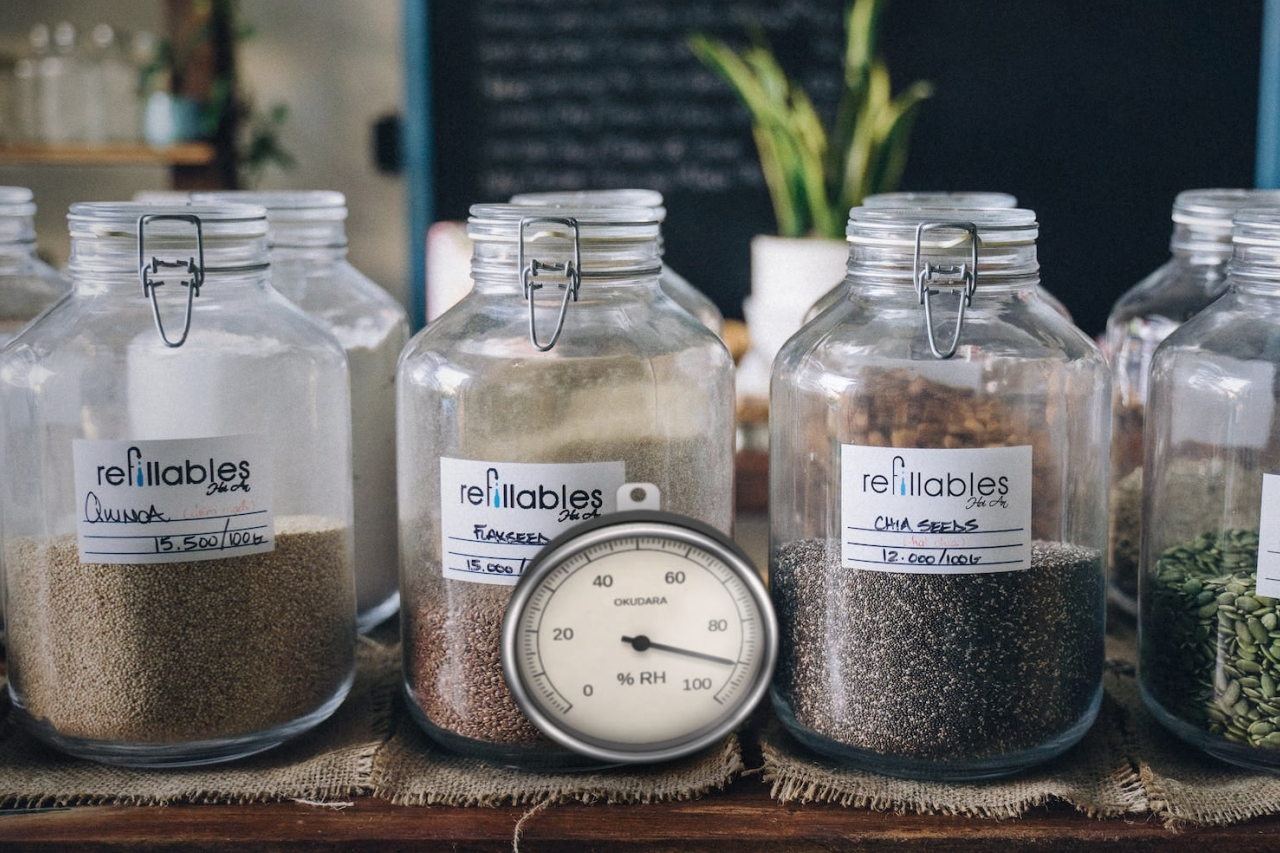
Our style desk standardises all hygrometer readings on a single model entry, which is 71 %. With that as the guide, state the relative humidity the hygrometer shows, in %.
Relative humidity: 90 %
